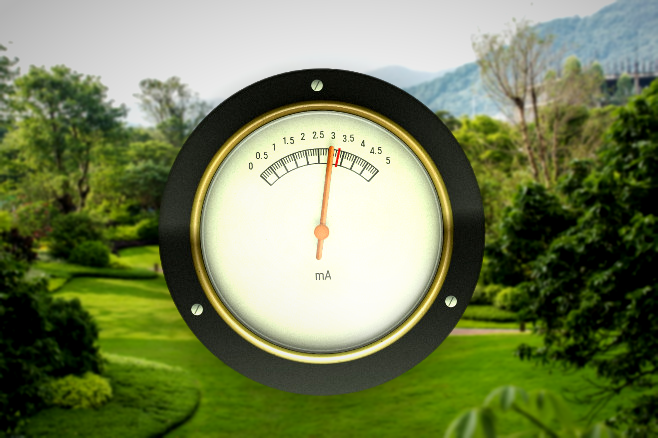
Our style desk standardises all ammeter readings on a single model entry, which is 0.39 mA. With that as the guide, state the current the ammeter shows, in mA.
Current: 3 mA
